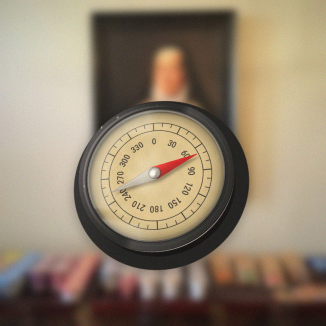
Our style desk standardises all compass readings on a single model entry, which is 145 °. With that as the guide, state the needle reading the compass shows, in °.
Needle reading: 70 °
